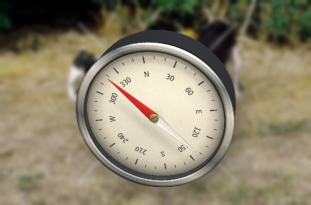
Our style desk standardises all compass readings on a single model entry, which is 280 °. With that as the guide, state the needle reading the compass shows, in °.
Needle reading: 320 °
